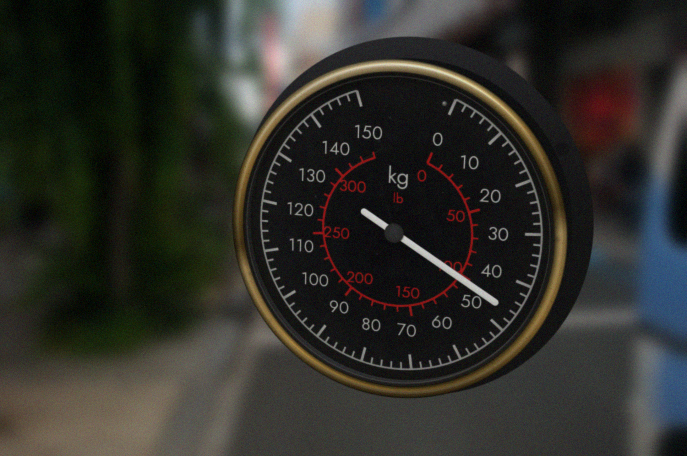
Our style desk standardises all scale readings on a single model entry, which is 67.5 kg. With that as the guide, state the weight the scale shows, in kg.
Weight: 46 kg
